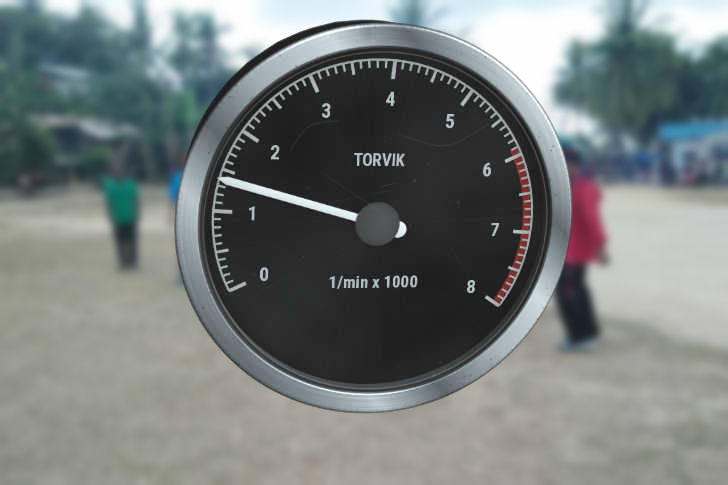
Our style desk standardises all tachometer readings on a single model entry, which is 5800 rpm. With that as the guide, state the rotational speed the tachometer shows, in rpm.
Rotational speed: 1400 rpm
